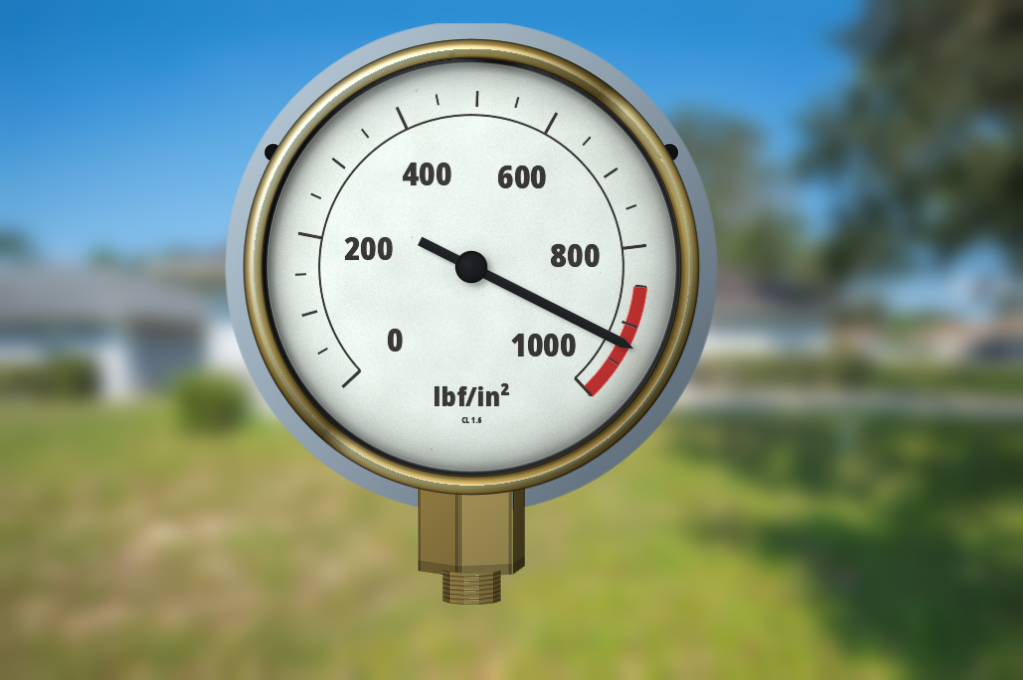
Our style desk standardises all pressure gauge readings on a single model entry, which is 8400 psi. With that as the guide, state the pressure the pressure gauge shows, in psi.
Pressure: 925 psi
